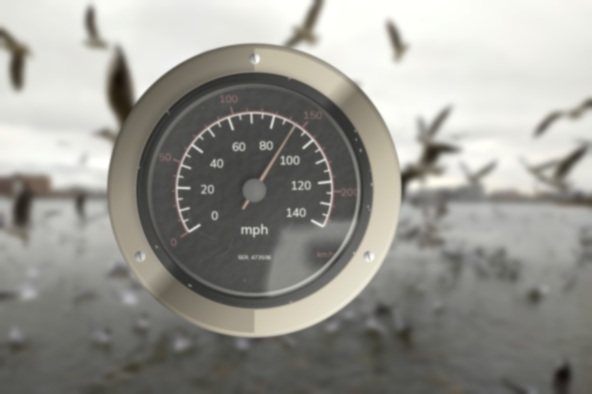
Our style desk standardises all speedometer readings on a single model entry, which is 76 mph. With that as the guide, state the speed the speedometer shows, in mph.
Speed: 90 mph
